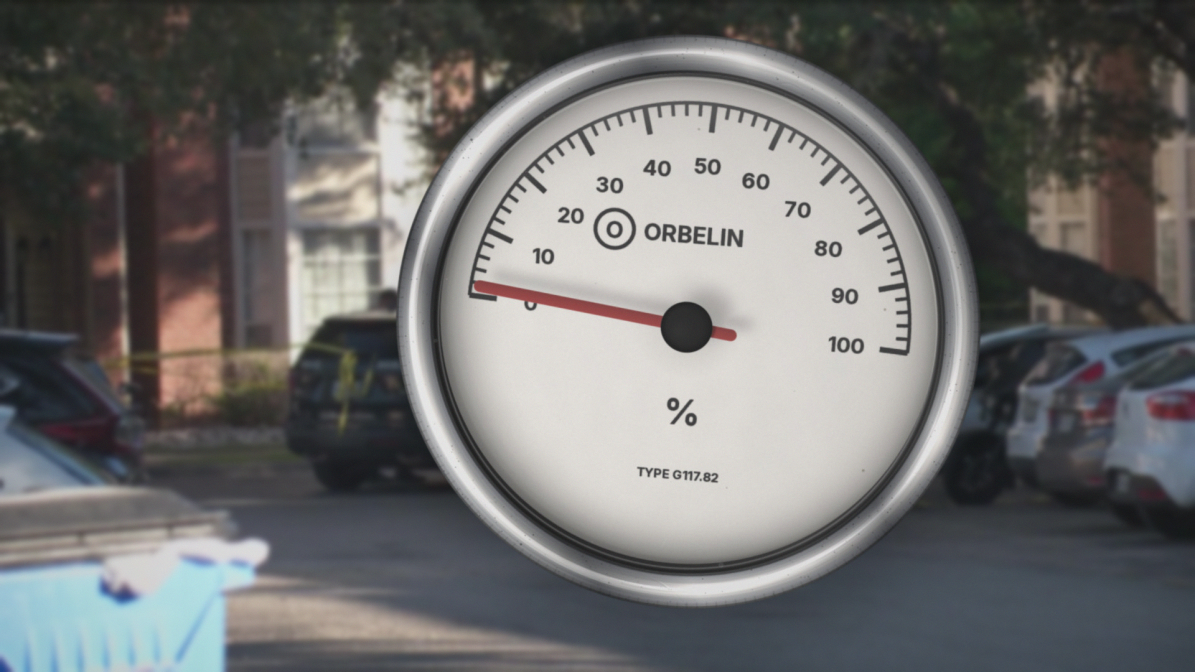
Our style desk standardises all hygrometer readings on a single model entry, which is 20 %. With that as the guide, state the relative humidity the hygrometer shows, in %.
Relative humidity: 2 %
